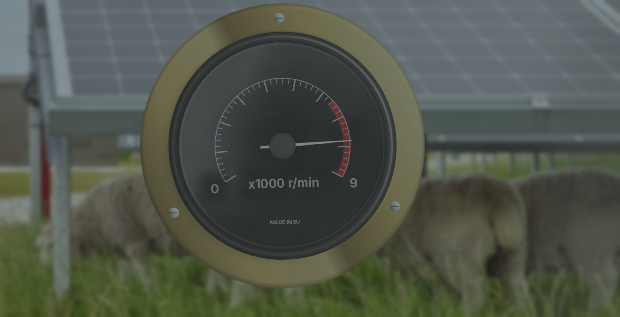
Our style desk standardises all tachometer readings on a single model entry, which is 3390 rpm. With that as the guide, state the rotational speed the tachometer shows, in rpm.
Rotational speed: 7800 rpm
